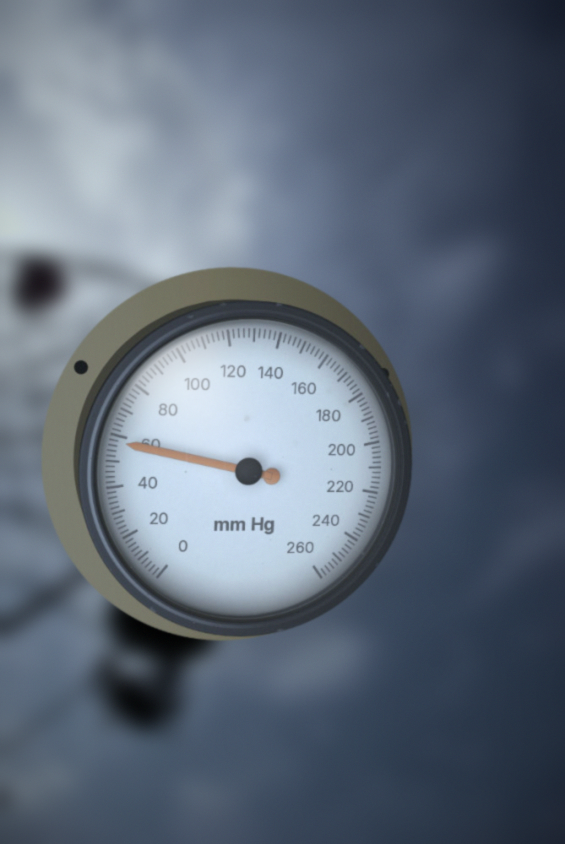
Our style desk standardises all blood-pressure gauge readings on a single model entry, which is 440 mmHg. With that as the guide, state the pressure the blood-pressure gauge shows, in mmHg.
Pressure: 58 mmHg
